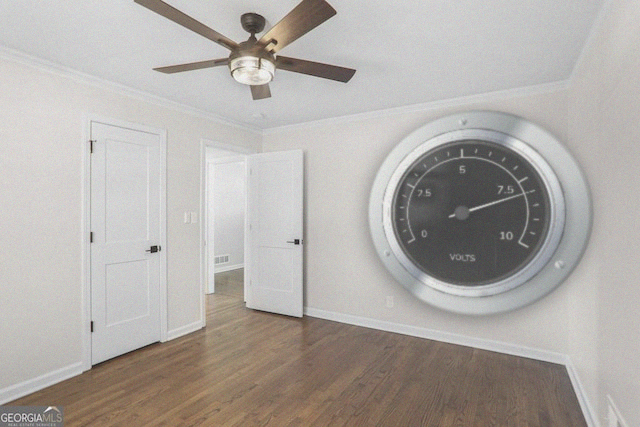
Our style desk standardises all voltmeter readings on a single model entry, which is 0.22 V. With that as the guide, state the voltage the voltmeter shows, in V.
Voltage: 8 V
